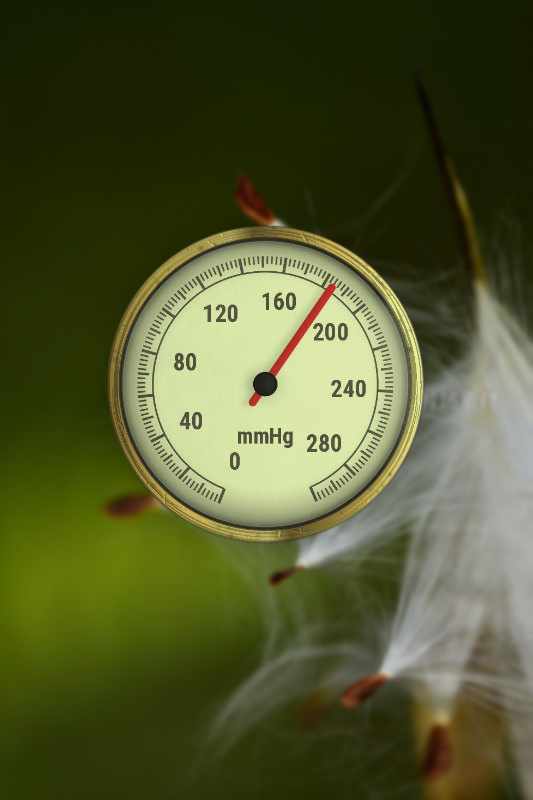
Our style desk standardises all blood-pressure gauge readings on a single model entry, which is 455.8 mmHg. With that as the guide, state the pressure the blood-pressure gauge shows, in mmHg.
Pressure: 184 mmHg
